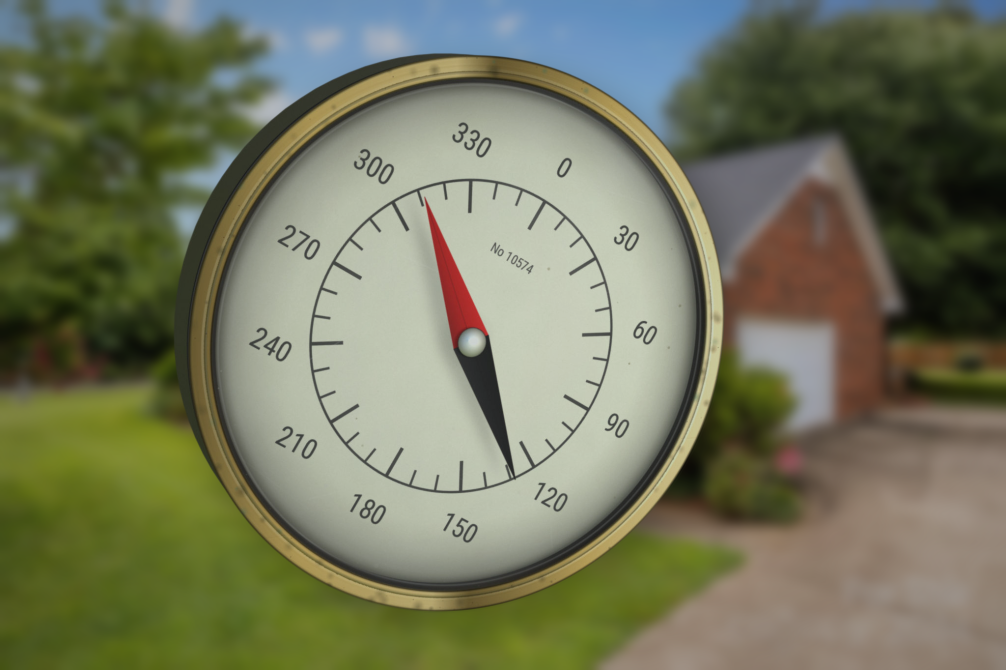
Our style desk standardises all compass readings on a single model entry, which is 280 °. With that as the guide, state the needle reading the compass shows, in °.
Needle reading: 310 °
